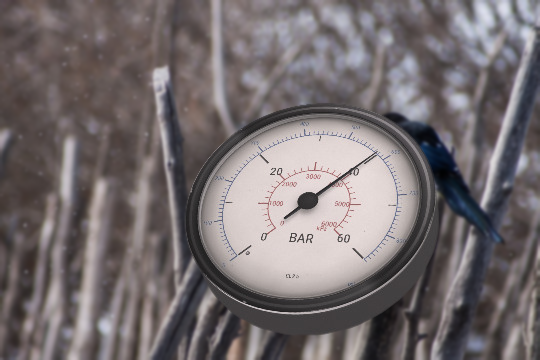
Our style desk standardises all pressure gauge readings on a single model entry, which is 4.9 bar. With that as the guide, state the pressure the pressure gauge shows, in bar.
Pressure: 40 bar
